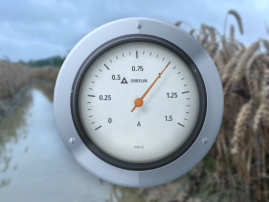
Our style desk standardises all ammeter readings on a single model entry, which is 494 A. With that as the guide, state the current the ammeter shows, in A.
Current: 1 A
